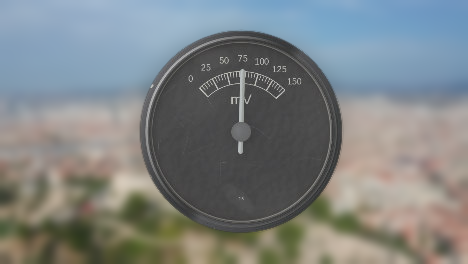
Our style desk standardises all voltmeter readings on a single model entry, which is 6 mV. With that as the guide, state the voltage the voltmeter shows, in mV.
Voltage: 75 mV
